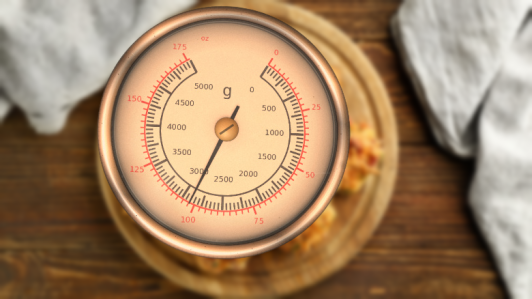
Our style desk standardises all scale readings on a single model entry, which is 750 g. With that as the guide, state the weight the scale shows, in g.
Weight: 2900 g
